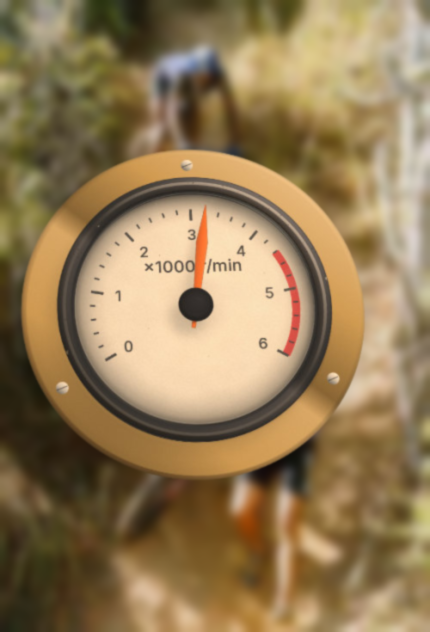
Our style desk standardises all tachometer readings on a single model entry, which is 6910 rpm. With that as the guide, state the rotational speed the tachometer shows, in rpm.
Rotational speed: 3200 rpm
